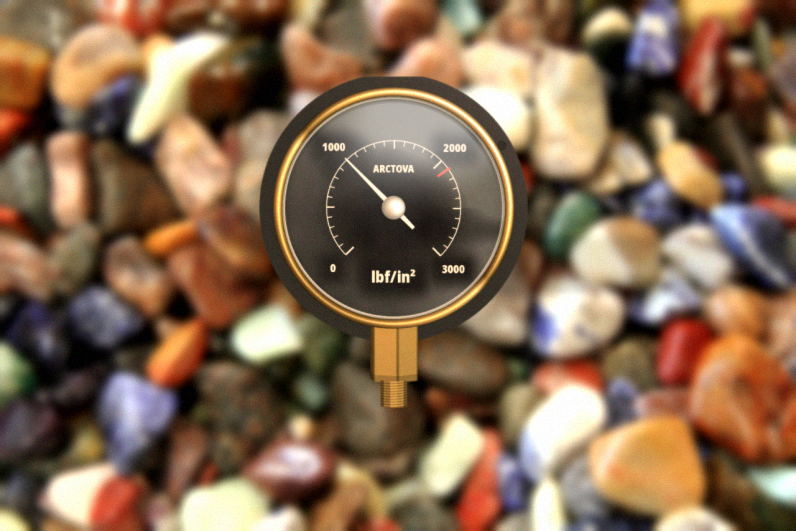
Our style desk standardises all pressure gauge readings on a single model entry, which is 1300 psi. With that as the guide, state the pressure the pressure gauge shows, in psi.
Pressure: 1000 psi
